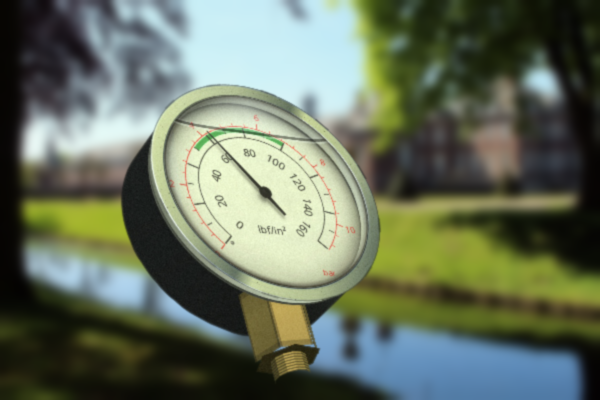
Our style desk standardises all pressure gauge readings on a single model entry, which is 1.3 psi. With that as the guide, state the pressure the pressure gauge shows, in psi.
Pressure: 60 psi
